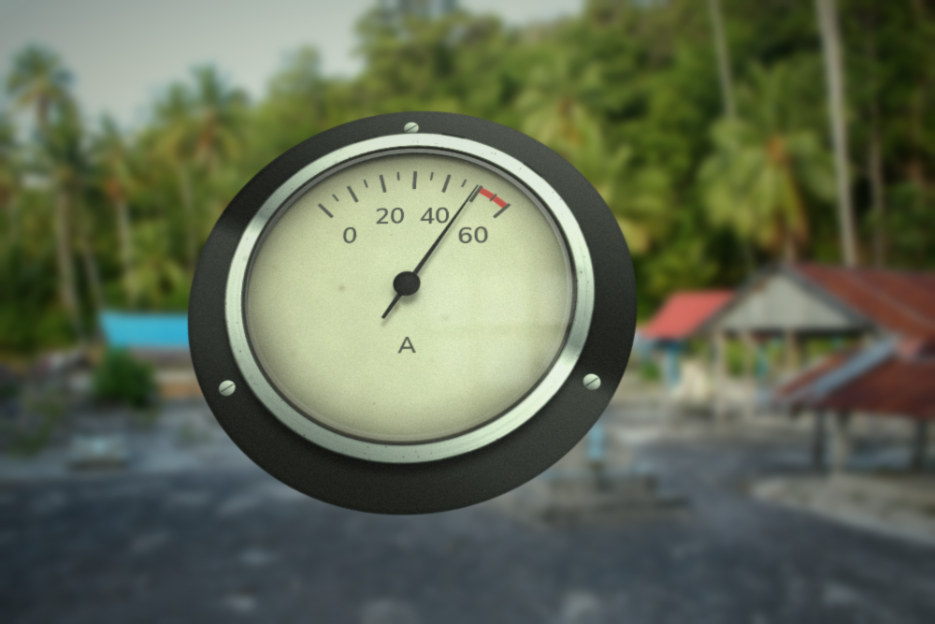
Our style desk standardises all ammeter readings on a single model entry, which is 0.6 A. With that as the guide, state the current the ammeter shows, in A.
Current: 50 A
